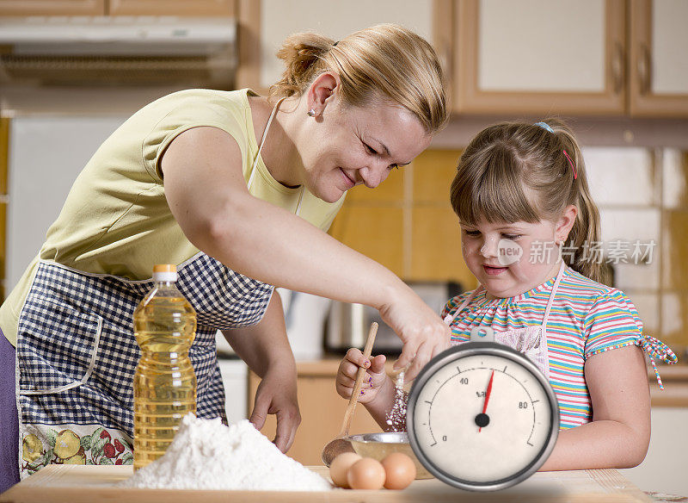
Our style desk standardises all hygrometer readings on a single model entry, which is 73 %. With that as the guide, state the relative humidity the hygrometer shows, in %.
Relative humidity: 55 %
